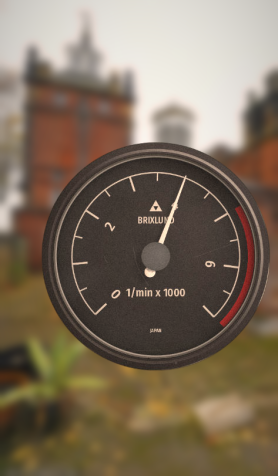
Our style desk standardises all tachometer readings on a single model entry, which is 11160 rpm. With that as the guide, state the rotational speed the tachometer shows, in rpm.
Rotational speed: 4000 rpm
